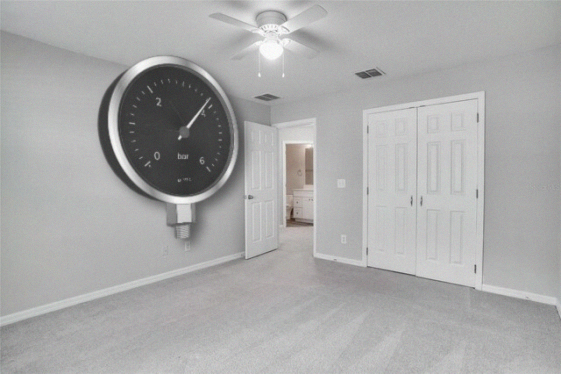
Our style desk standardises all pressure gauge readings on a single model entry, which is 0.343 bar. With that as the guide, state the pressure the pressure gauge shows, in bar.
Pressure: 3.8 bar
